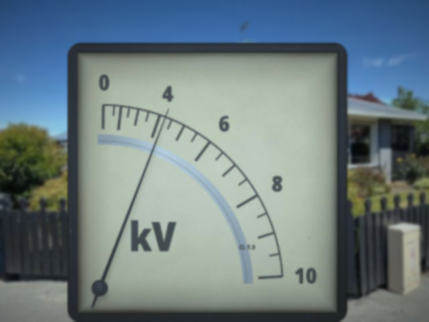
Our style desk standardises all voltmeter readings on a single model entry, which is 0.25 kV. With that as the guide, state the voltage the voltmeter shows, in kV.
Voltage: 4.25 kV
